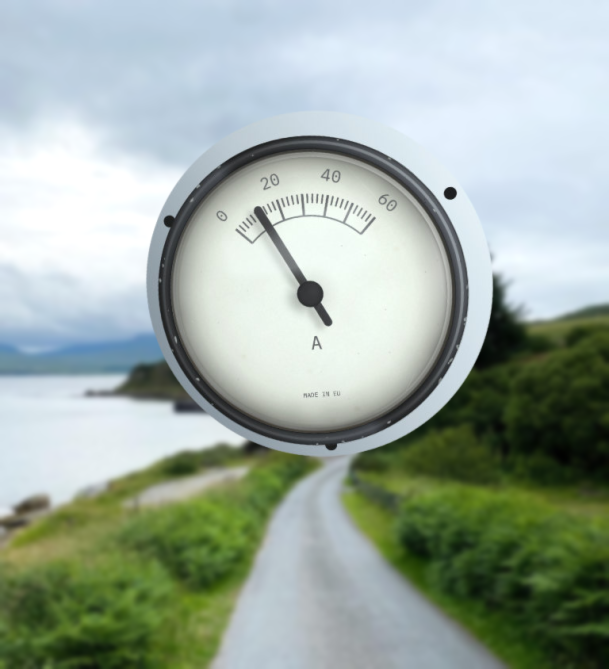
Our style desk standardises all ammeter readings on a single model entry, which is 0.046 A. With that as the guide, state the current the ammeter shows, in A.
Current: 12 A
